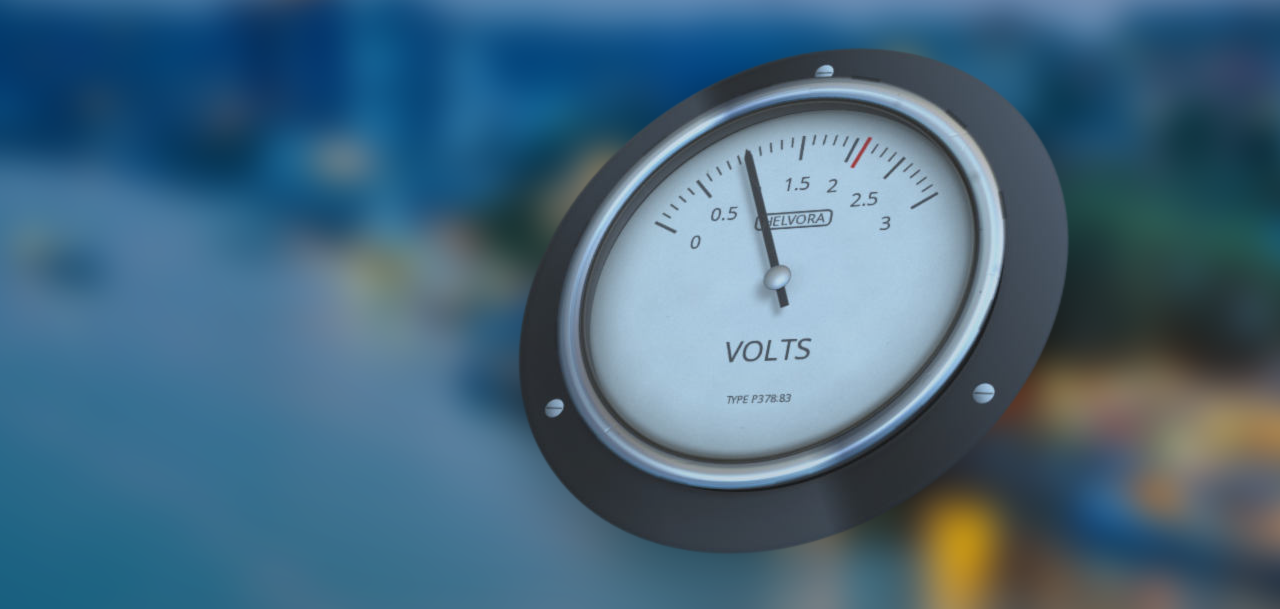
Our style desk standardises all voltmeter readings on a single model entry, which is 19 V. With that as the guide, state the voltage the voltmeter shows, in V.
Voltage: 1 V
